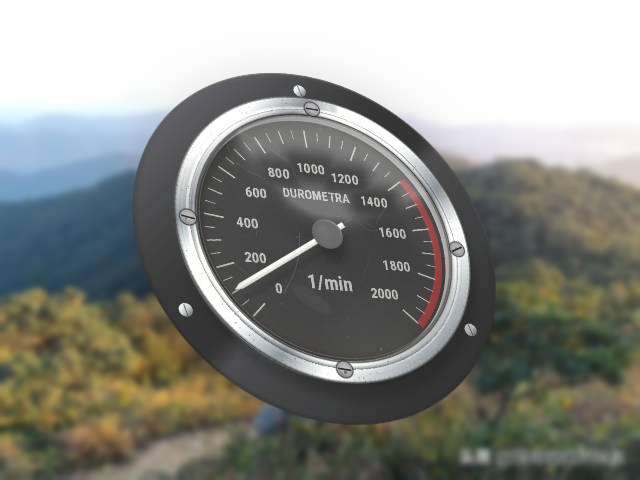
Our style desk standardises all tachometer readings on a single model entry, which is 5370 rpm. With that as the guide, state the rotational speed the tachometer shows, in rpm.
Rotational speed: 100 rpm
